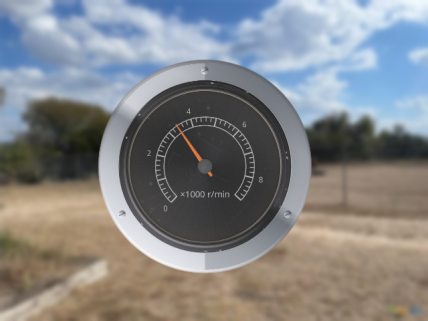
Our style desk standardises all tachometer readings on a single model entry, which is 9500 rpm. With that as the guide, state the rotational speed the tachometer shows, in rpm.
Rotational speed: 3400 rpm
